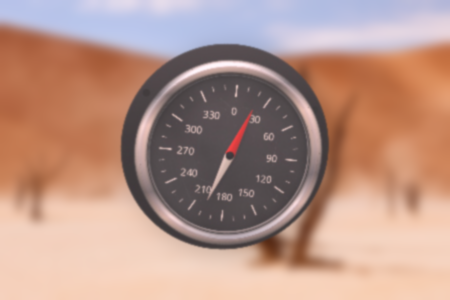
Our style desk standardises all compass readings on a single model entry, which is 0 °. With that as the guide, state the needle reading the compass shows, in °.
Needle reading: 20 °
